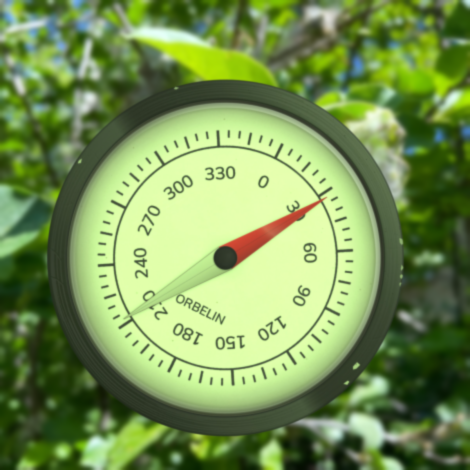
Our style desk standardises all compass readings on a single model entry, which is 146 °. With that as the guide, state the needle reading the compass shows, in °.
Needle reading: 32.5 °
